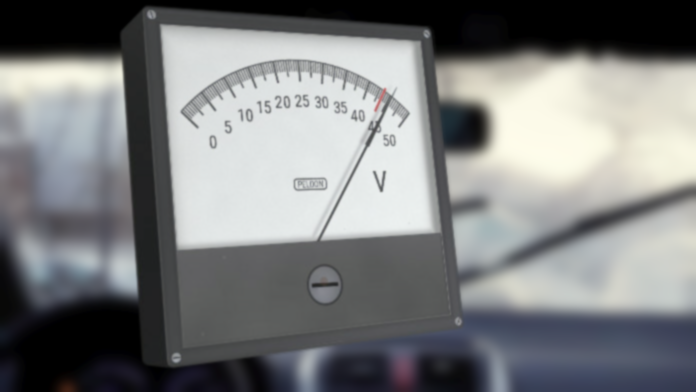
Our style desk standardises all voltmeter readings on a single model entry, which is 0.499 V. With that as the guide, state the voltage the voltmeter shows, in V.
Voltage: 45 V
